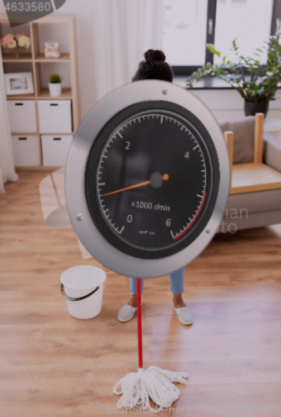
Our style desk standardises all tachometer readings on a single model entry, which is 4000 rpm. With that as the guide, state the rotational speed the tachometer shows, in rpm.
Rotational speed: 800 rpm
